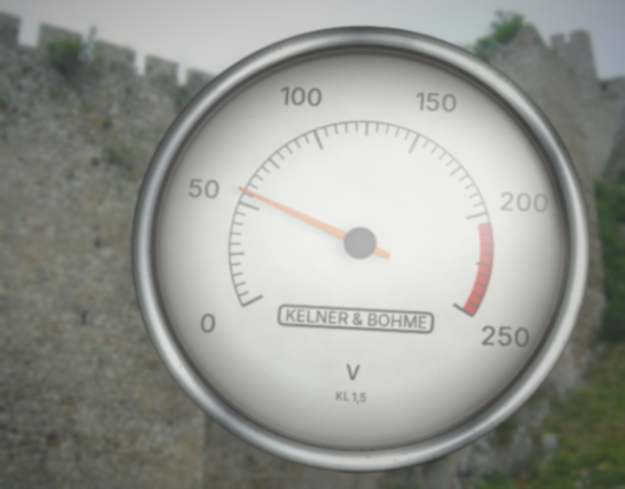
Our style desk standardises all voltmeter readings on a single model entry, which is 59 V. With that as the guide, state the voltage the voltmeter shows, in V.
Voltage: 55 V
